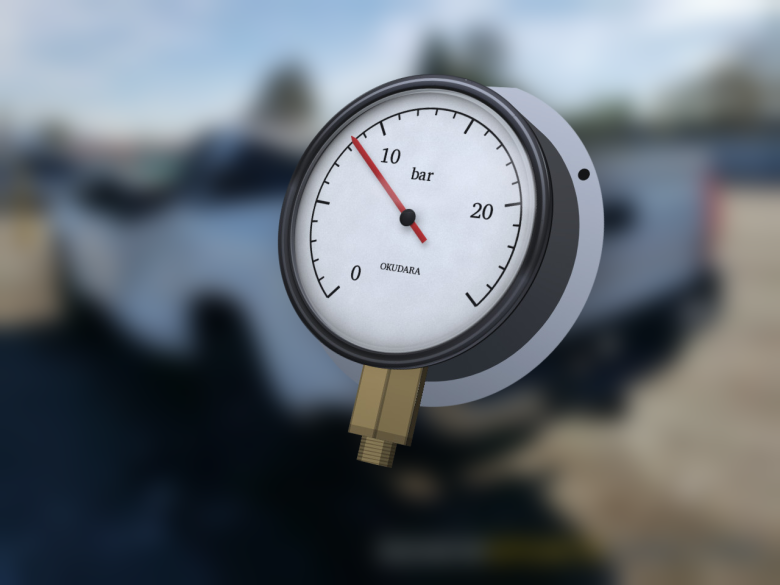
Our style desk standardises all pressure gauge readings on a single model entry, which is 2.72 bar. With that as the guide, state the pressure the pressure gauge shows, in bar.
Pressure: 8.5 bar
